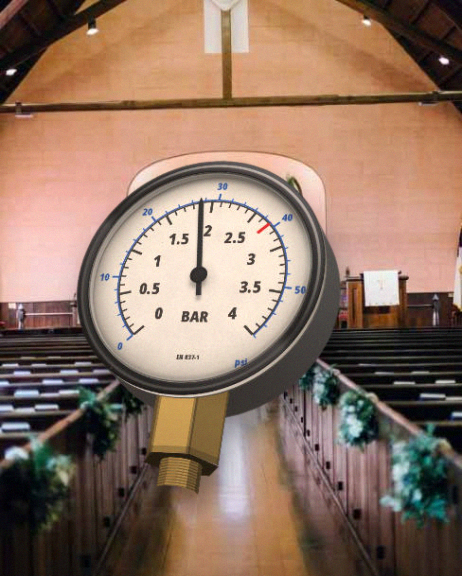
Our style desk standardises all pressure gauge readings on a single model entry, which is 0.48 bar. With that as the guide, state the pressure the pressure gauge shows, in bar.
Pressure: 1.9 bar
